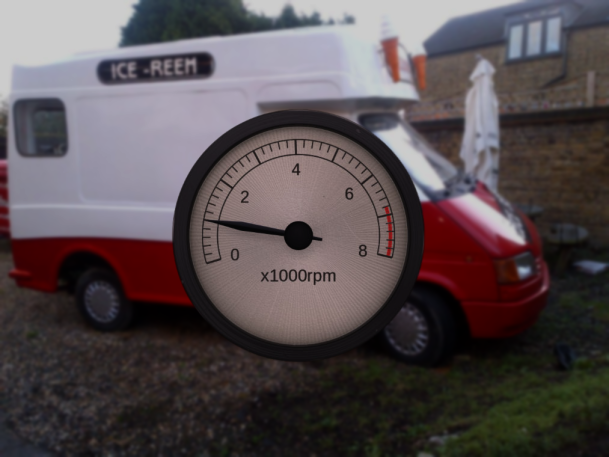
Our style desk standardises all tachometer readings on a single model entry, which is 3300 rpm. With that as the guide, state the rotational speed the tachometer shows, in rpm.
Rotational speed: 1000 rpm
